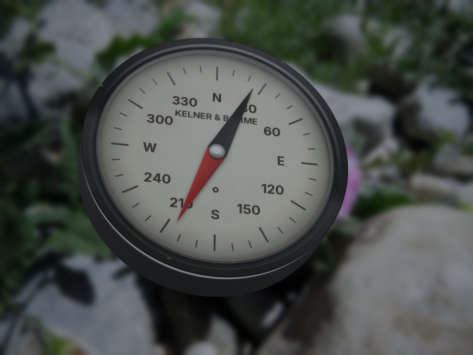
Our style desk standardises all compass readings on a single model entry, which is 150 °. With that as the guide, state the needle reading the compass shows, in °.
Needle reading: 205 °
